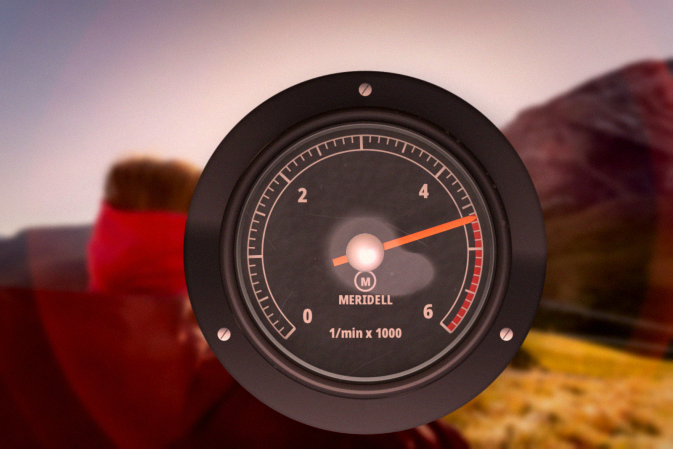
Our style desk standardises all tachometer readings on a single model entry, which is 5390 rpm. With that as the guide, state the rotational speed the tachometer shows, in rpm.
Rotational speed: 4650 rpm
